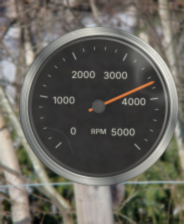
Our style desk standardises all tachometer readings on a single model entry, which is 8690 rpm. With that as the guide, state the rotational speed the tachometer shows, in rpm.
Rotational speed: 3700 rpm
